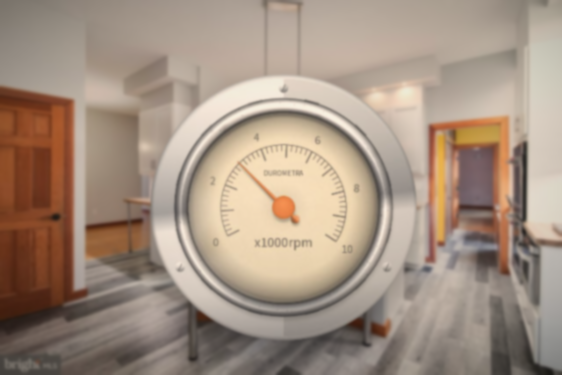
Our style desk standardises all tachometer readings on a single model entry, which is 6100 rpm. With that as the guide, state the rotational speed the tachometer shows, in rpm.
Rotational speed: 3000 rpm
